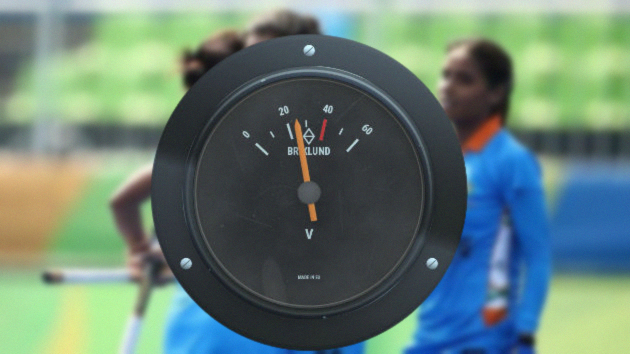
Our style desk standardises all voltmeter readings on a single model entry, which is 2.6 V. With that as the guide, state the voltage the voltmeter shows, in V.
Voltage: 25 V
